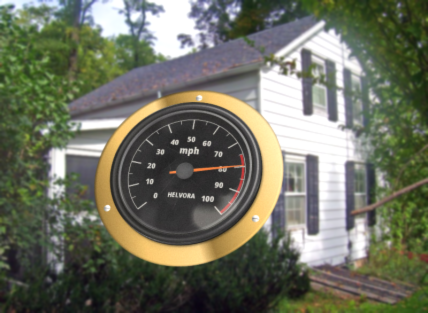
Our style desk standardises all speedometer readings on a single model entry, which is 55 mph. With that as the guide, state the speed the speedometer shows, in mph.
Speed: 80 mph
